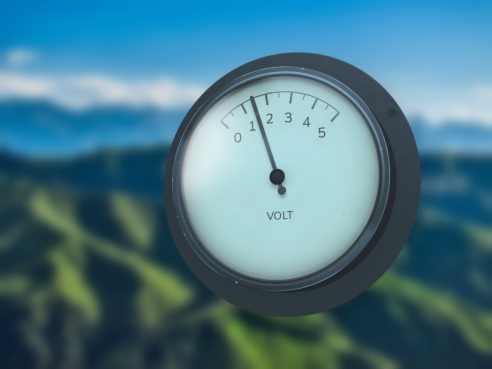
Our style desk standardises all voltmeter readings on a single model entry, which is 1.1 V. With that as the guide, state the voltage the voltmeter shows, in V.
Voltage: 1.5 V
